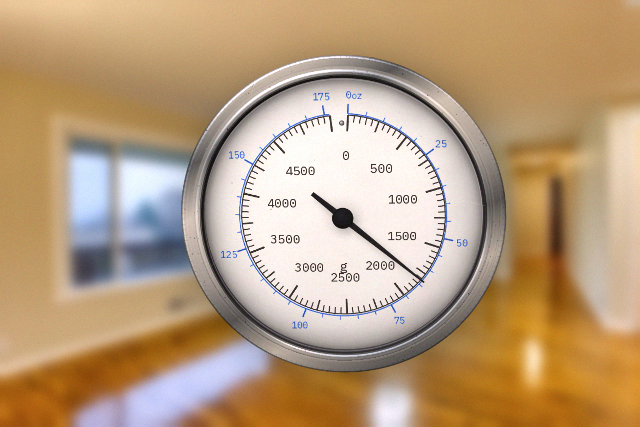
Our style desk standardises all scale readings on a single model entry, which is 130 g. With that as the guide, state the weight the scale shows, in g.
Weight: 1800 g
